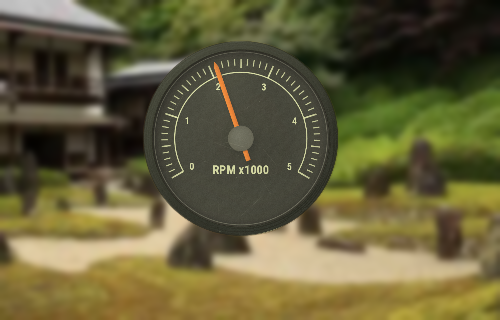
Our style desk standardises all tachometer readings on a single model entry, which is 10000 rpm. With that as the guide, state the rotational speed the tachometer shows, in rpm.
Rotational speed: 2100 rpm
